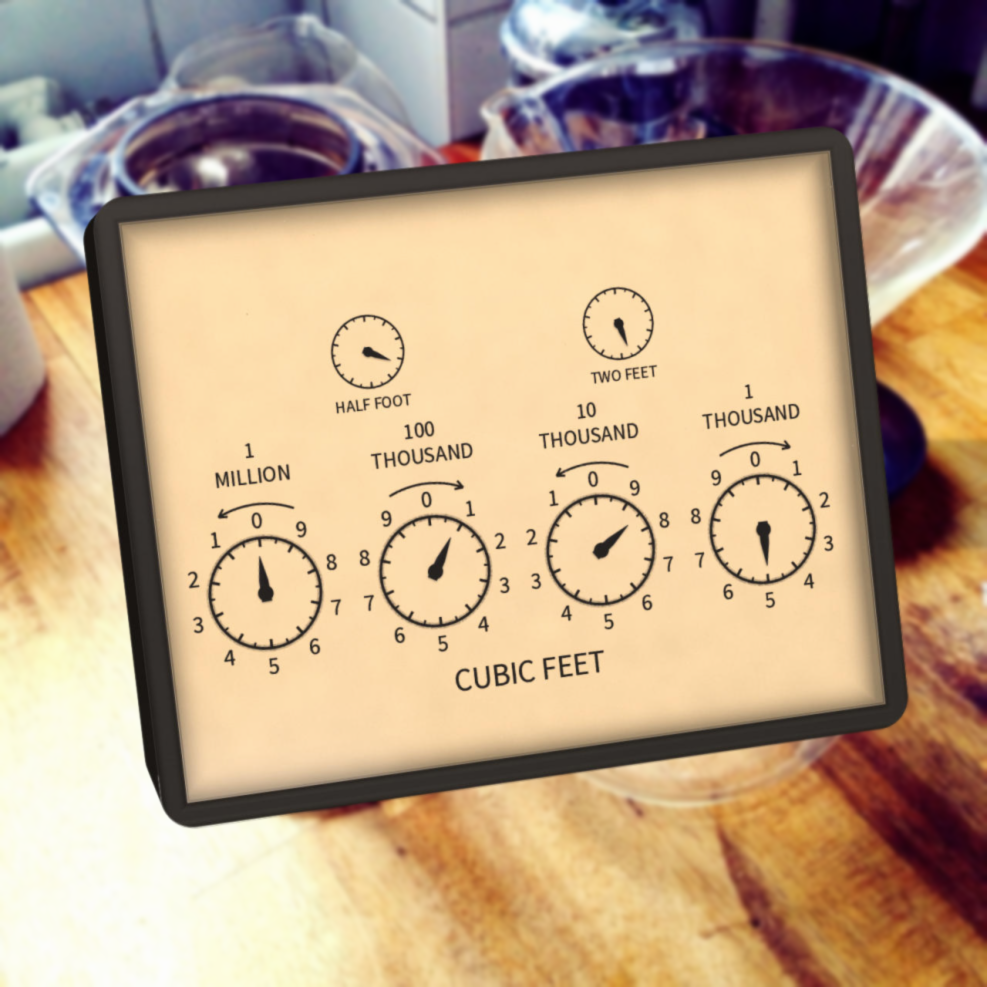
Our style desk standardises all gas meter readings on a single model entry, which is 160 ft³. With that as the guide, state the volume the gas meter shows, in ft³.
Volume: 8500 ft³
